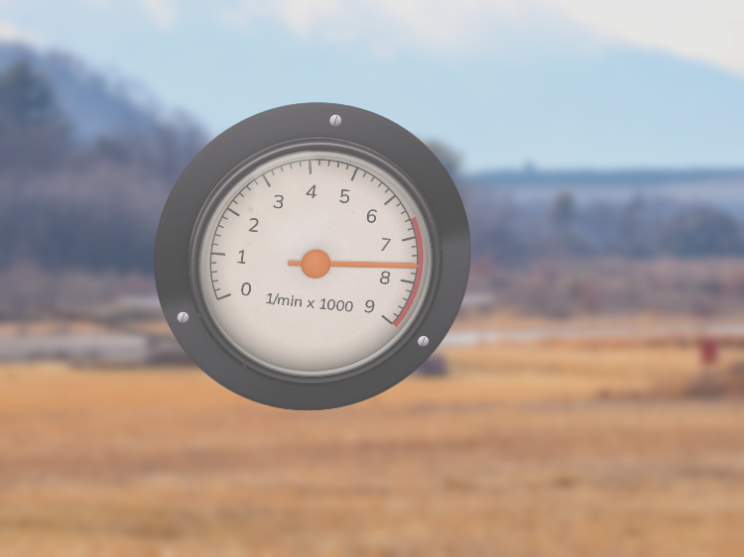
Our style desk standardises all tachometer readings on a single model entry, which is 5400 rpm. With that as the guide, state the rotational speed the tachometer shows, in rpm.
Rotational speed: 7600 rpm
